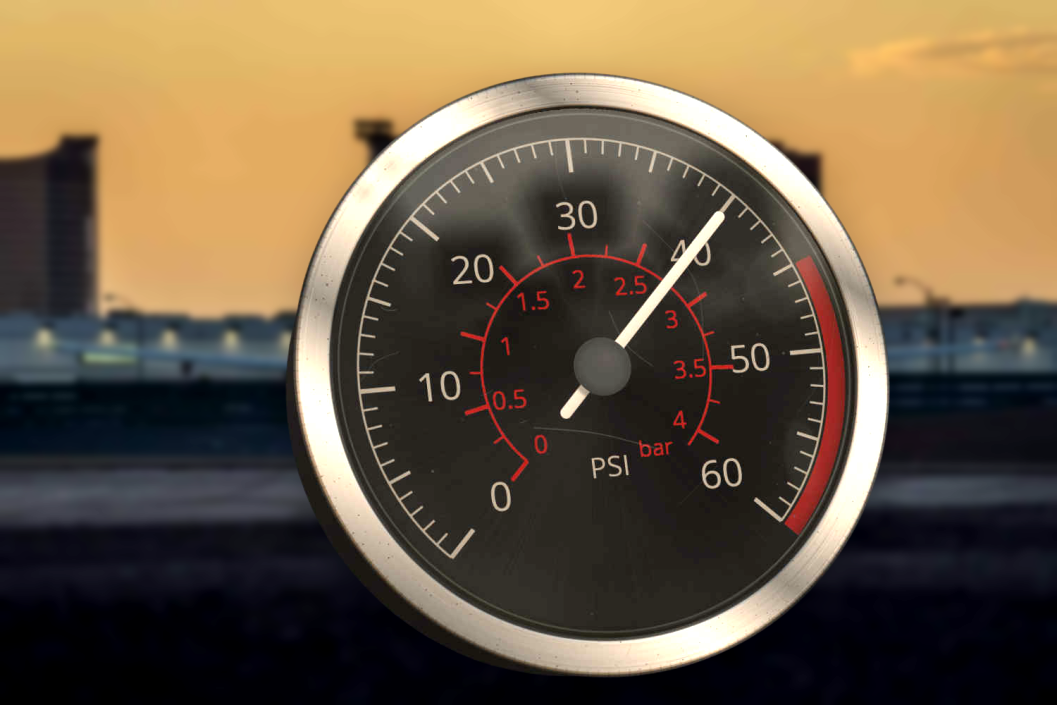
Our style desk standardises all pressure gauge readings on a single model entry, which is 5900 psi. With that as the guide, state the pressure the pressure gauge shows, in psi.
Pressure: 40 psi
